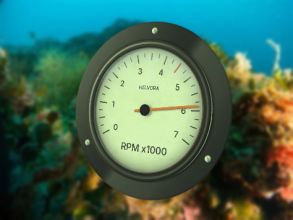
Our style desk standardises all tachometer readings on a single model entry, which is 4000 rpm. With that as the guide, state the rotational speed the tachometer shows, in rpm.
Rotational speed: 5875 rpm
